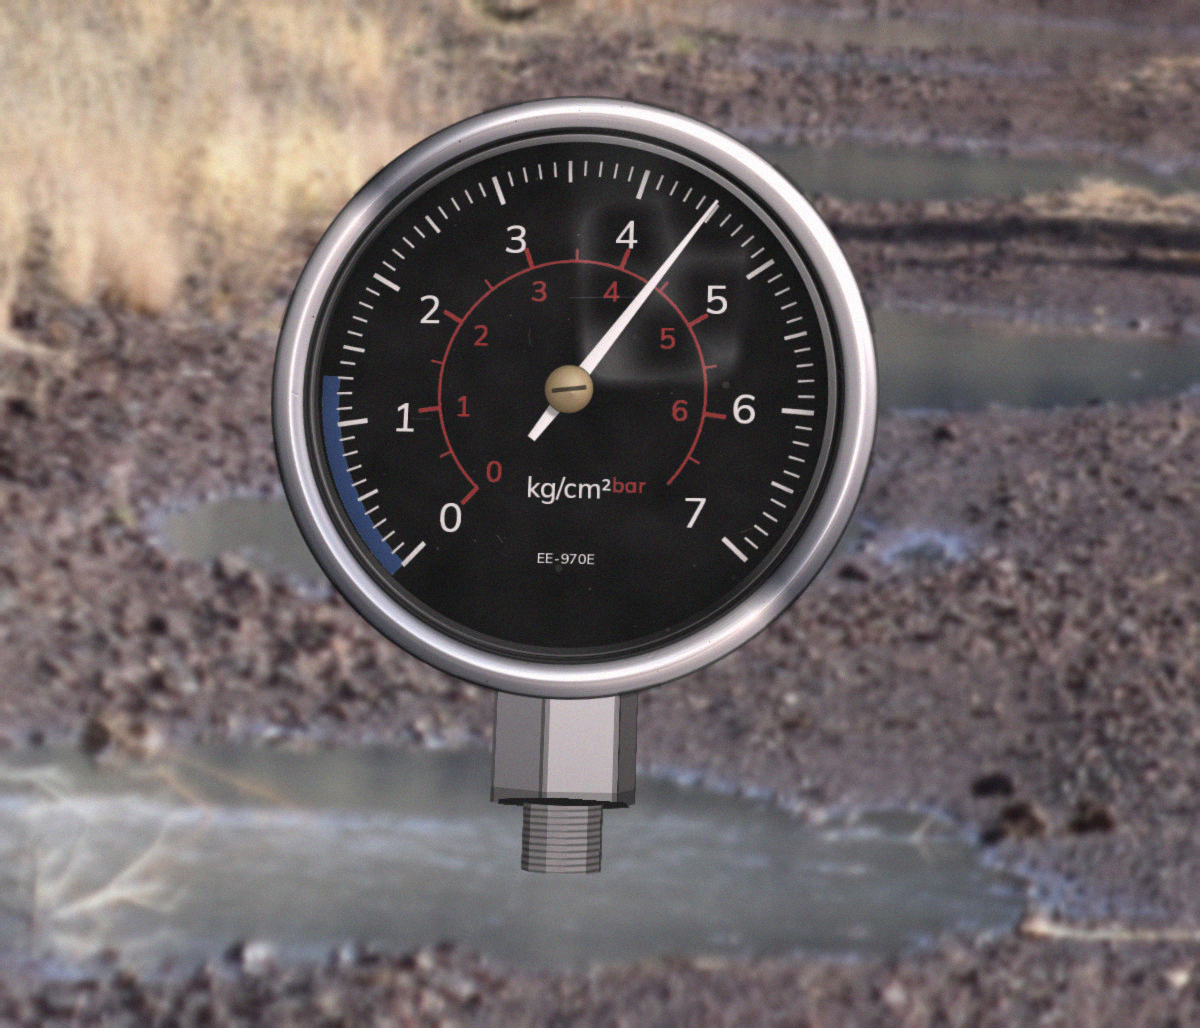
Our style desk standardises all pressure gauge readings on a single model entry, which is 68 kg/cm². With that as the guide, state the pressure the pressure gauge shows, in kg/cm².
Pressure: 4.5 kg/cm²
